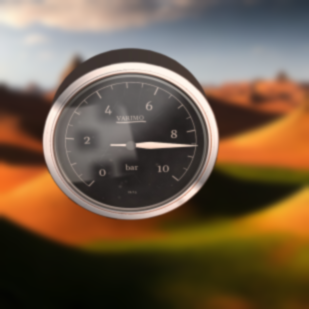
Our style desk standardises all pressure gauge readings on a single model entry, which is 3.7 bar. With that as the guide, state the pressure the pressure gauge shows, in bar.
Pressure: 8.5 bar
